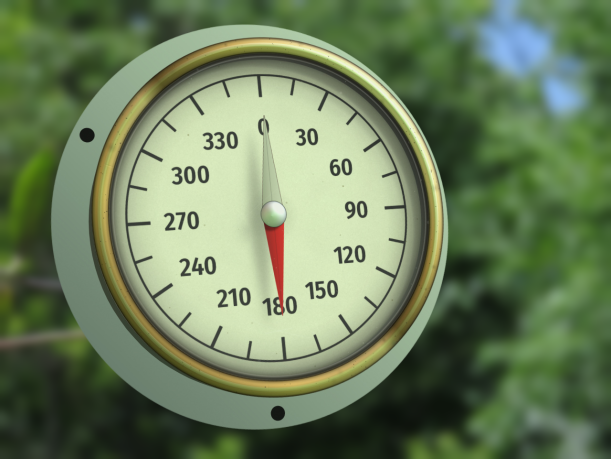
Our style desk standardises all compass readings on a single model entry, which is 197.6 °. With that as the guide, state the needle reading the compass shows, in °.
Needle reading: 180 °
